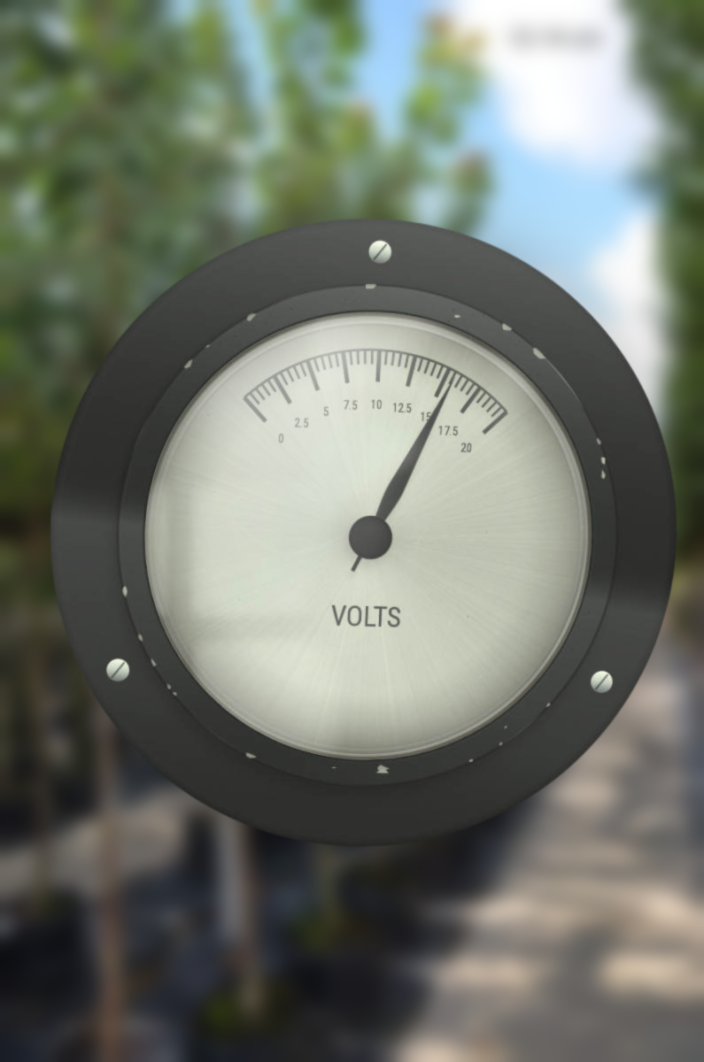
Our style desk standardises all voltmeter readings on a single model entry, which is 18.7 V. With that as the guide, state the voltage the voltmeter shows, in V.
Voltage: 15.5 V
